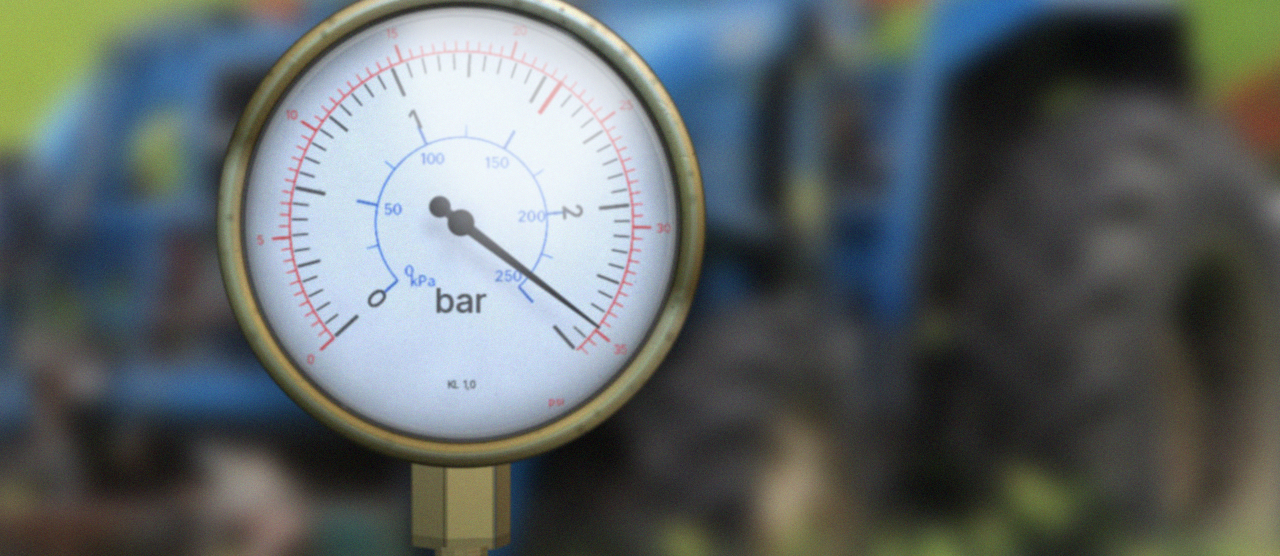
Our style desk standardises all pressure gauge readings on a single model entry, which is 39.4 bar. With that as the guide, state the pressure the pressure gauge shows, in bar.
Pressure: 2.4 bar
